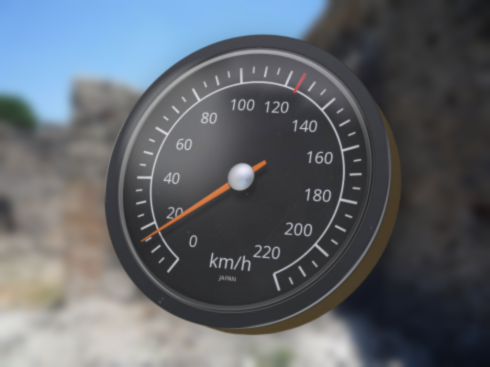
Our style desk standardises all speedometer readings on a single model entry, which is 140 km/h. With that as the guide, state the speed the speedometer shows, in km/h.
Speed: 15 km/h
